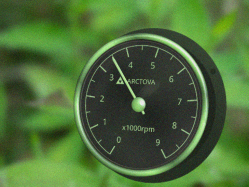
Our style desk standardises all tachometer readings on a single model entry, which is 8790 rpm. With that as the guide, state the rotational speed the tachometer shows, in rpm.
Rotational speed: 3500 rpm
